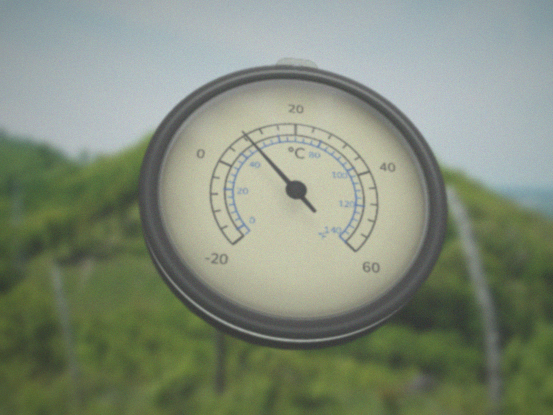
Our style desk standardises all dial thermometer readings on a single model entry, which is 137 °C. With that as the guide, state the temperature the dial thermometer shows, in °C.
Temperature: 8 °C
